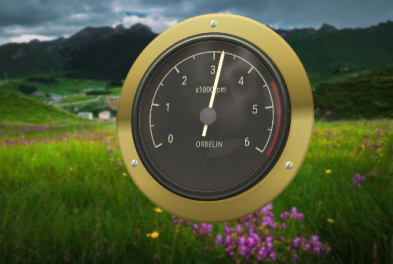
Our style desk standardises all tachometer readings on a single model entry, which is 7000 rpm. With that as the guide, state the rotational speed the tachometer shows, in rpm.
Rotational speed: 3250 rpm
